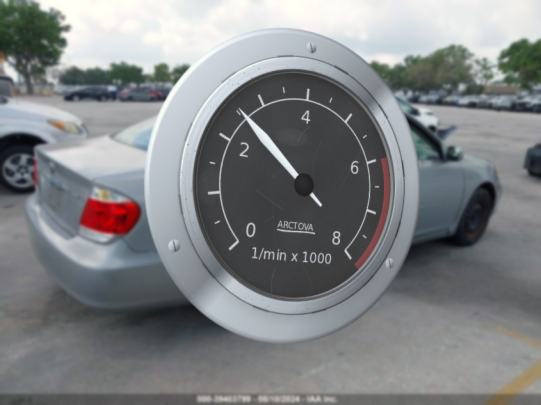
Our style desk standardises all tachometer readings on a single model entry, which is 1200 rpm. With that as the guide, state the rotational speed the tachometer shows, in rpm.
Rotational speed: 2500 rpm
